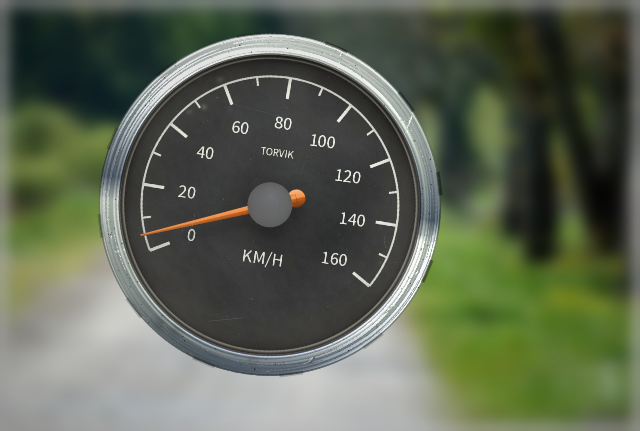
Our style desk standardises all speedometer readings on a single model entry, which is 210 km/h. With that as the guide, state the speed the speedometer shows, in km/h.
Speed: 5 km/h
